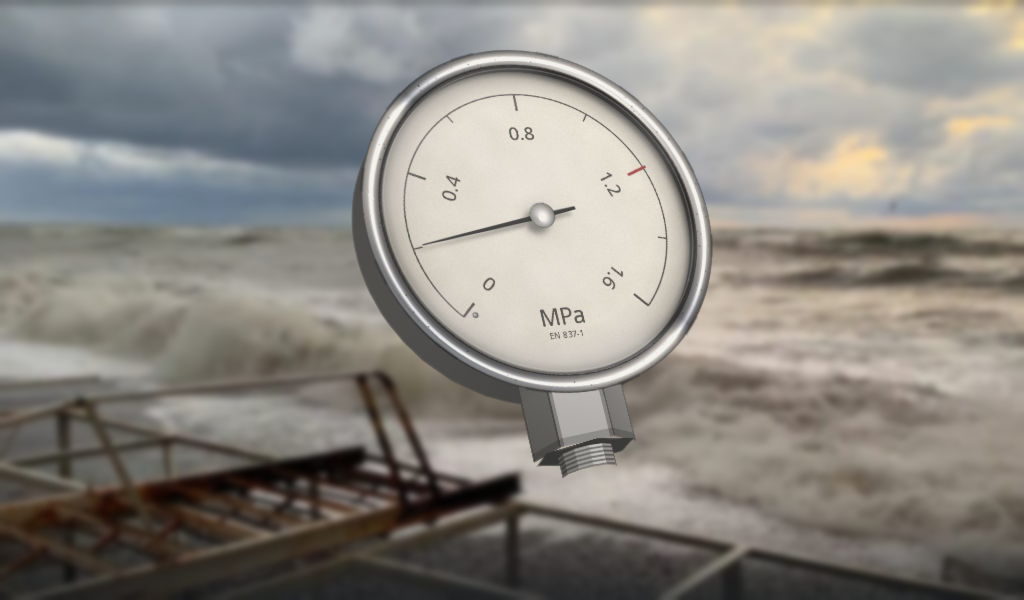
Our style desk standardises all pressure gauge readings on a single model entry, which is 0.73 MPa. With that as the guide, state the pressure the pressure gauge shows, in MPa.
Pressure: 0.2 MPa
